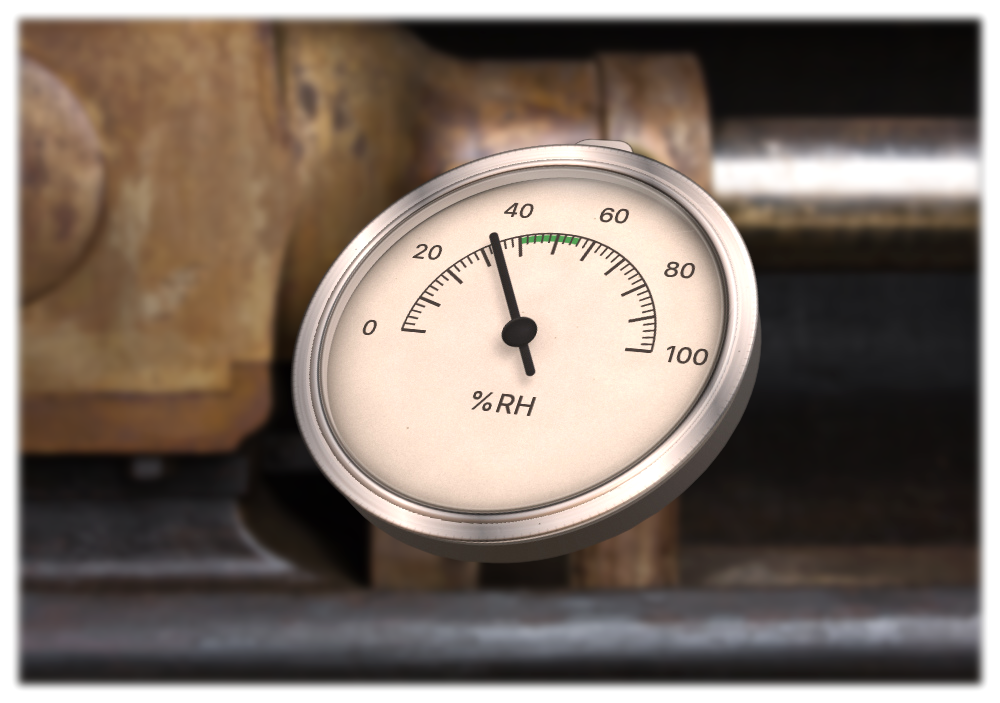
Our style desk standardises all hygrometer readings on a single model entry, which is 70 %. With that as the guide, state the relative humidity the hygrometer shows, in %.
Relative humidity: 34 %
